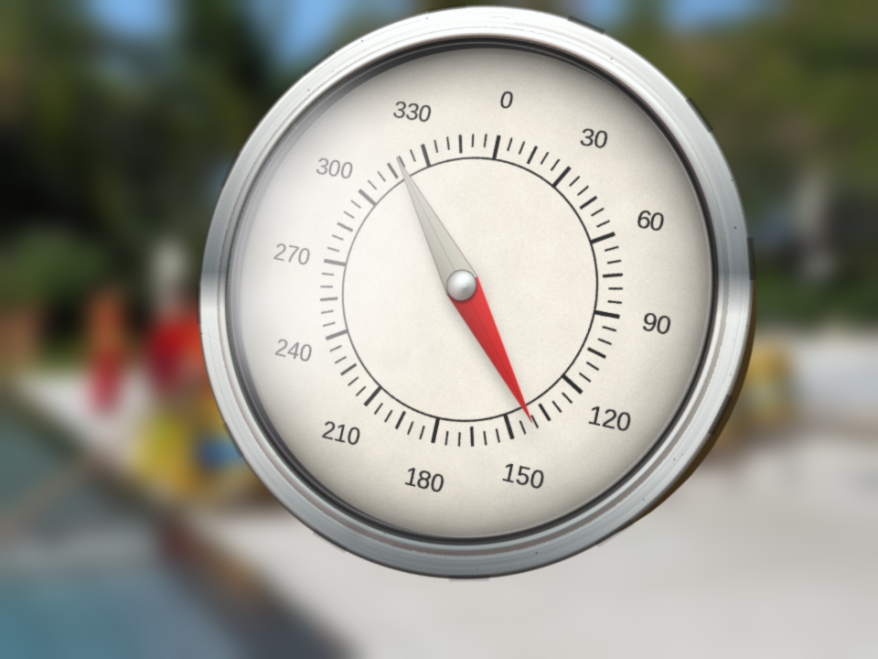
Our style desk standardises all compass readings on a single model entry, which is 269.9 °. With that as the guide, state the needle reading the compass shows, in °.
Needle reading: 140 °
